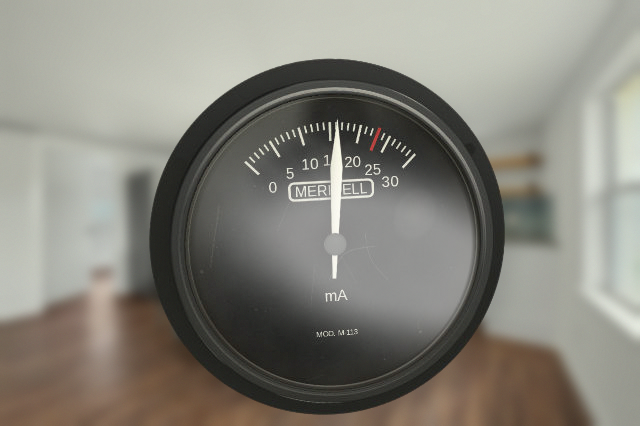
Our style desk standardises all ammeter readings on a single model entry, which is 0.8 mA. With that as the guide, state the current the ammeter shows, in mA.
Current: 16 mA
